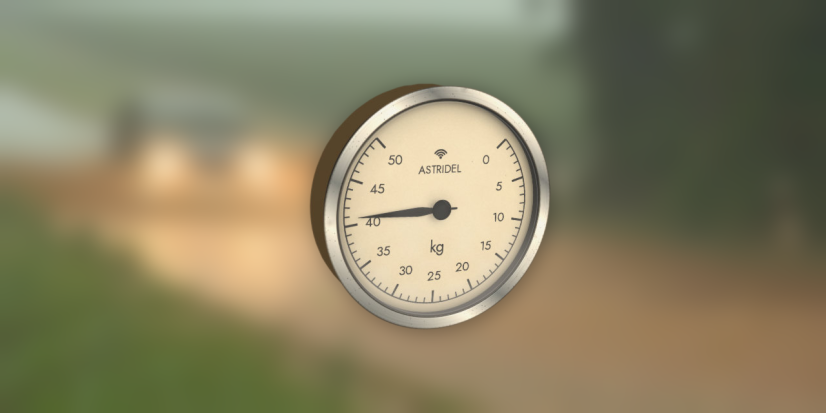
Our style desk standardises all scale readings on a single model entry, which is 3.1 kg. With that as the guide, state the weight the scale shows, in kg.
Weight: 41 kg
